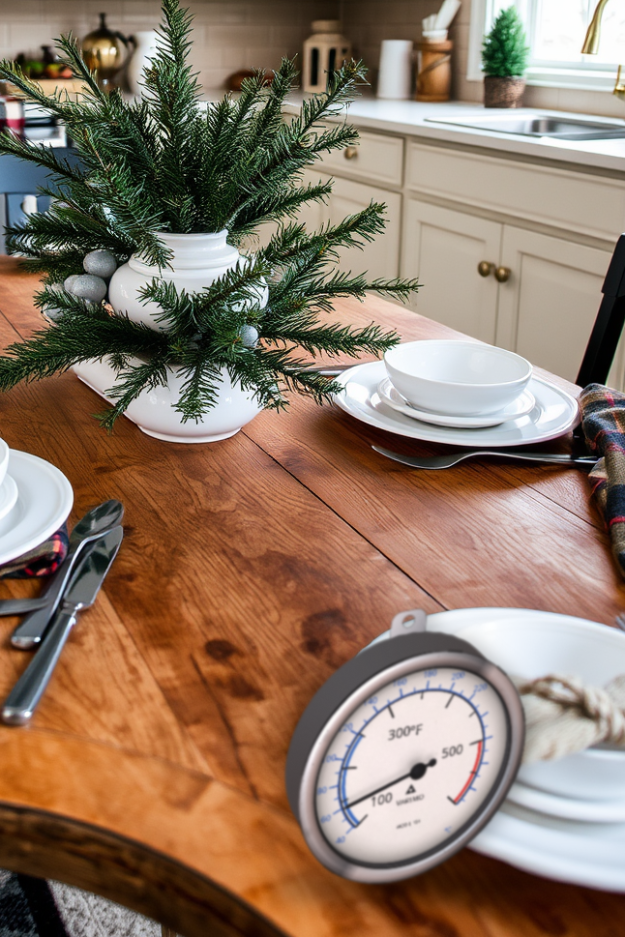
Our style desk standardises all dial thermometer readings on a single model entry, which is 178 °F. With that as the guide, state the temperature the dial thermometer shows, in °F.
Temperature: 150 °F
